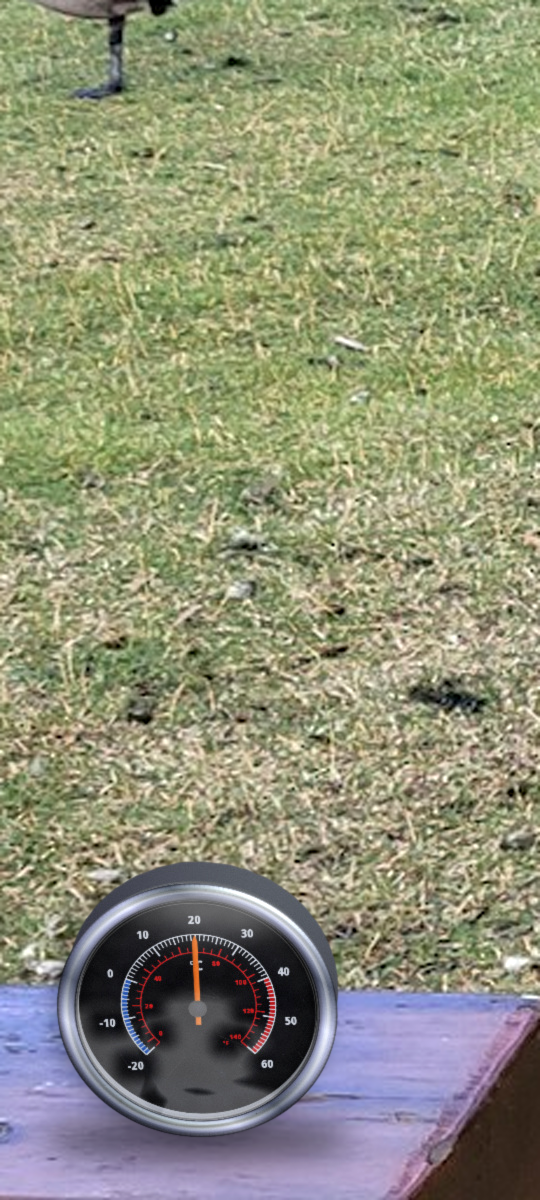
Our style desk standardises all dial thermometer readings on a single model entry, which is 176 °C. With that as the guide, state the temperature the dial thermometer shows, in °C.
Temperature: 20 °C
